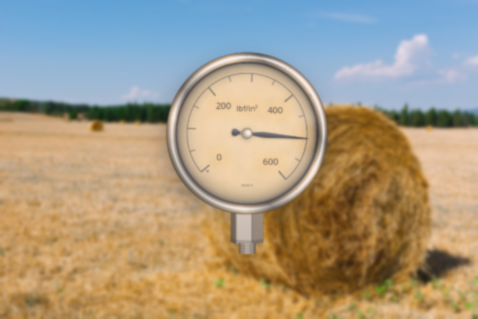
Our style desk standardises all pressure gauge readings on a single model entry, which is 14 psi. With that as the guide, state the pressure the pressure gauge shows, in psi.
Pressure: 500 psi
